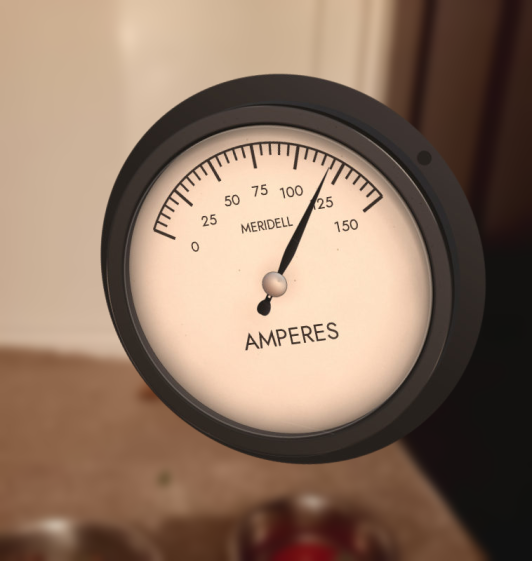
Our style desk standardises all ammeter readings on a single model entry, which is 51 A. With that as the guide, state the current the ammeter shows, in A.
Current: 120 A
